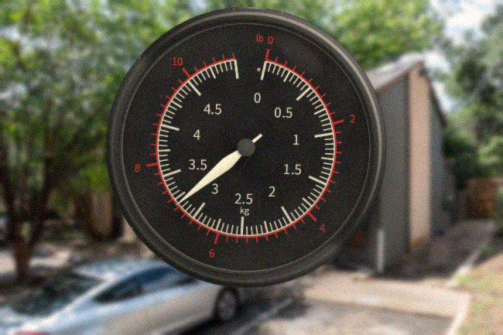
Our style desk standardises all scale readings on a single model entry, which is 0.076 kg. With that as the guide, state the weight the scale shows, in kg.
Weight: 3.2 kg
